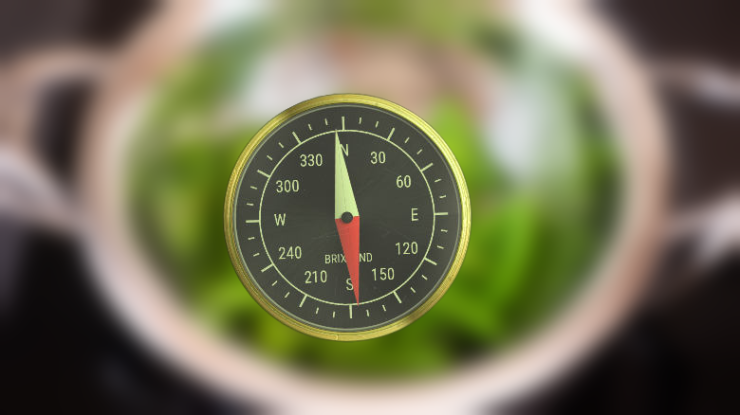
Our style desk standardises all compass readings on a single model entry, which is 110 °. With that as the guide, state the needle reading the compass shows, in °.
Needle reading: 175 °
